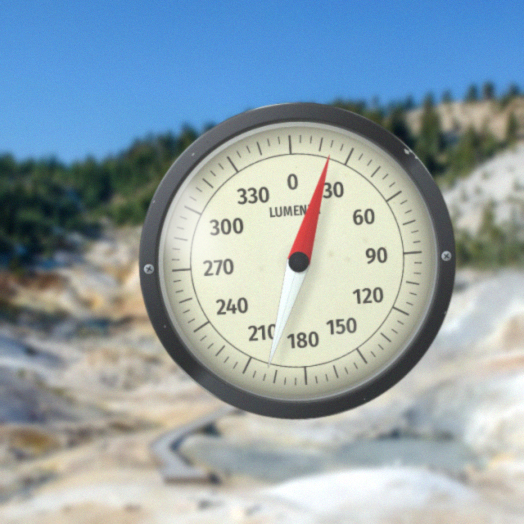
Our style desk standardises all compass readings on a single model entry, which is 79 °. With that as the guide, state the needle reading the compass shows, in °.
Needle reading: 20 °
